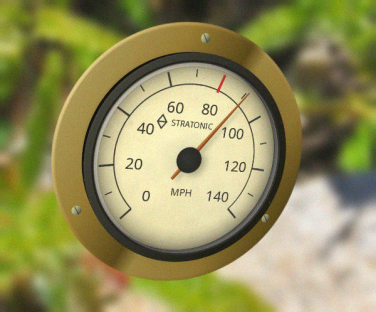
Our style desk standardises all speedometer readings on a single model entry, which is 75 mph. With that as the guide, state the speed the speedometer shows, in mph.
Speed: 90 mph
